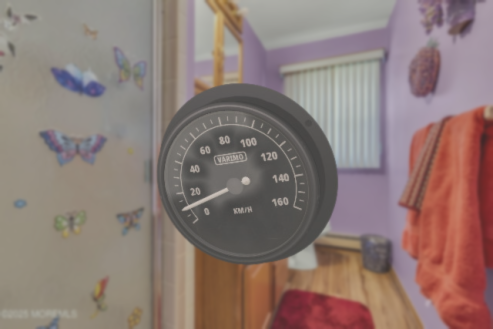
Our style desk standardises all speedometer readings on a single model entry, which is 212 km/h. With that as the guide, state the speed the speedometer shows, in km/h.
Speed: 10 km/h
